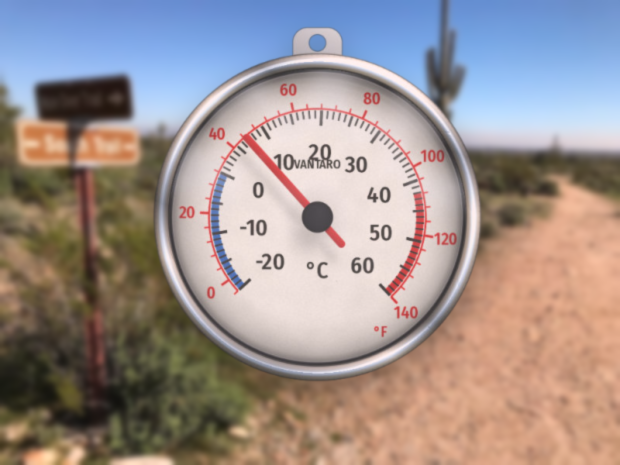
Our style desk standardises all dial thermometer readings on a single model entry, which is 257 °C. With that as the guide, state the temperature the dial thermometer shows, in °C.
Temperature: 7 °C
